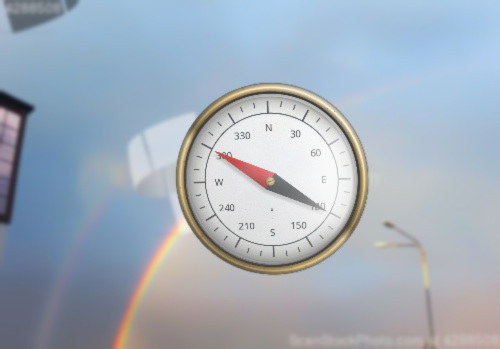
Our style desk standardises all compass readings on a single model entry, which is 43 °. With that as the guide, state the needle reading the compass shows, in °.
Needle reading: 300 °
